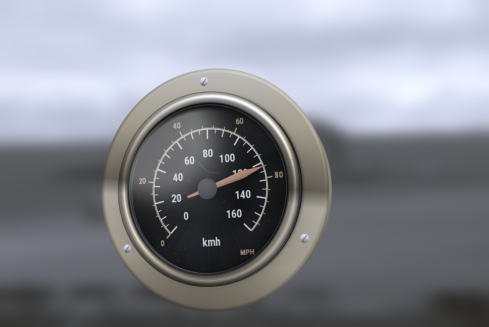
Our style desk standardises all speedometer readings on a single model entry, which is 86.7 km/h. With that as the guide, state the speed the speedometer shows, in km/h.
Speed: 122.5 km/h
